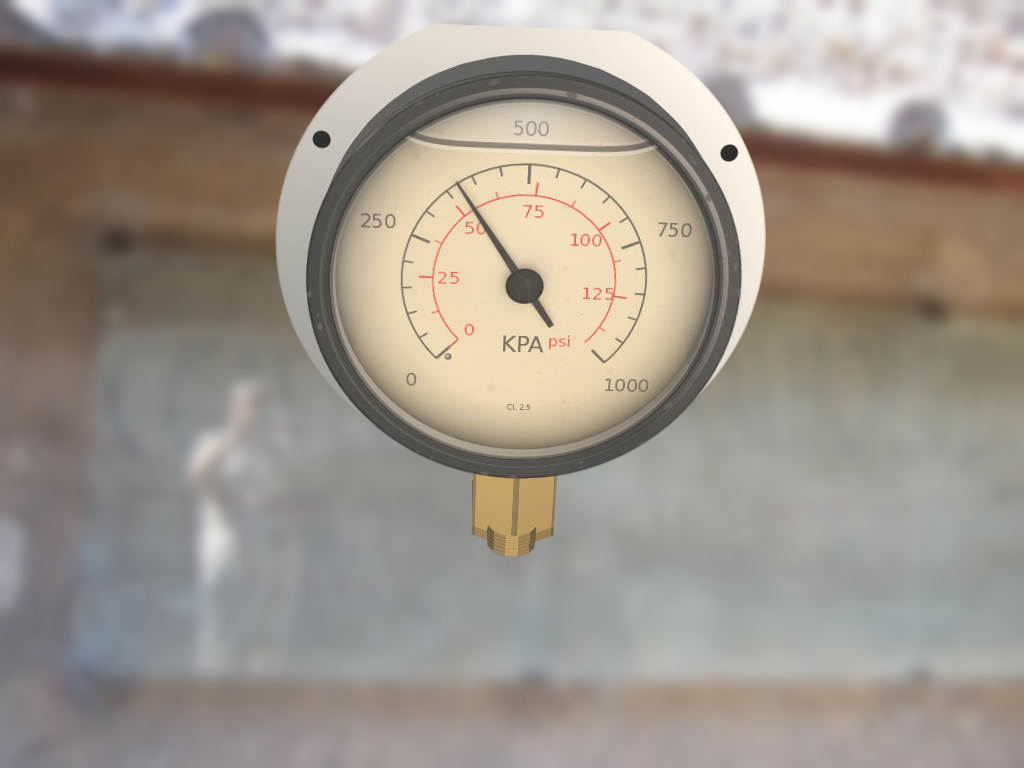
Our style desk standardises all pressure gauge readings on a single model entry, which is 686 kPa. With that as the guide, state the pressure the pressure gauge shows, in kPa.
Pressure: 375 kPa
